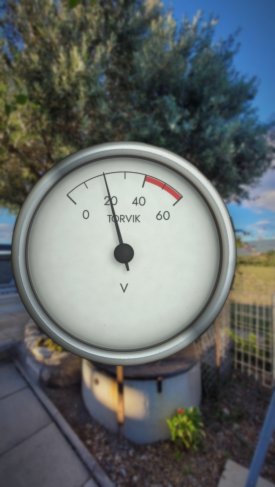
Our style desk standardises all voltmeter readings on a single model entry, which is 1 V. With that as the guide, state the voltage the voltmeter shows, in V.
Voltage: 20 V
